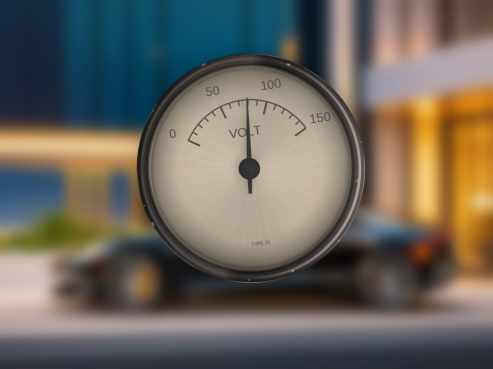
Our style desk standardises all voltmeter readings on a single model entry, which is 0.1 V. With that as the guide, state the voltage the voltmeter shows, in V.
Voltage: 80 V
